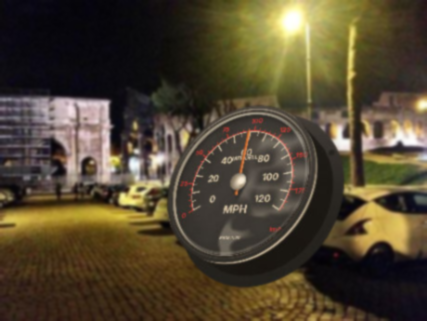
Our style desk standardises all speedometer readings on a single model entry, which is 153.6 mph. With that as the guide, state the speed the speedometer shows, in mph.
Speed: 60 mph
